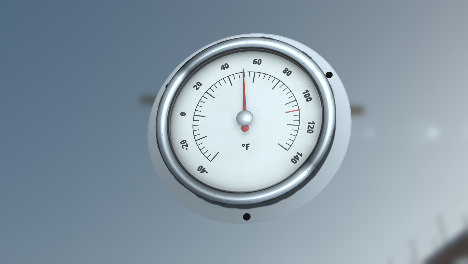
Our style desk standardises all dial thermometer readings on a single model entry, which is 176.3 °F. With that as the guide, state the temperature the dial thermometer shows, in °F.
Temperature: 52 °F
